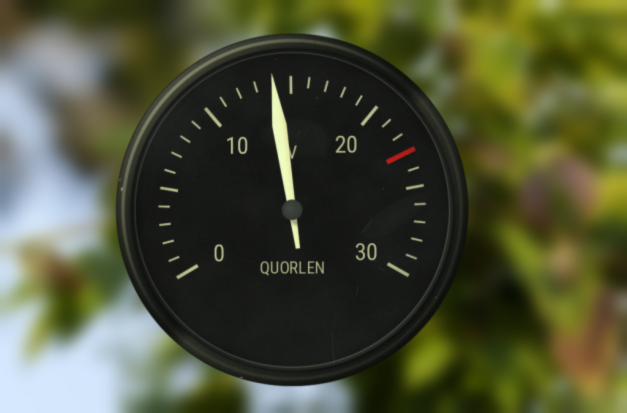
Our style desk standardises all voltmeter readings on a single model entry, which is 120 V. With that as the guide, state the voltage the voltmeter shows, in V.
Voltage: 14 V
